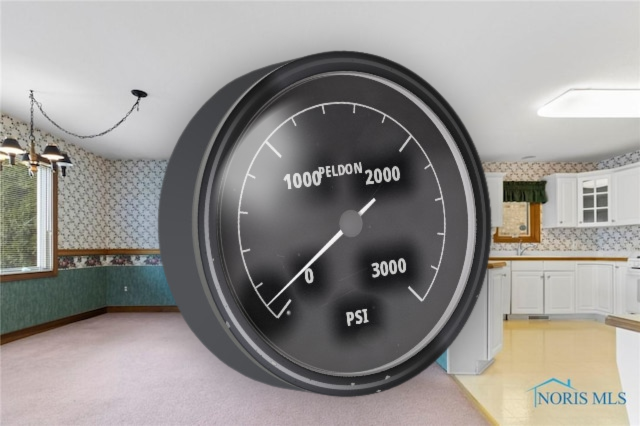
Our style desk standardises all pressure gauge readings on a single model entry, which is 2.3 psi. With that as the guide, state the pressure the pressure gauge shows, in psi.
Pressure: 100 psi
